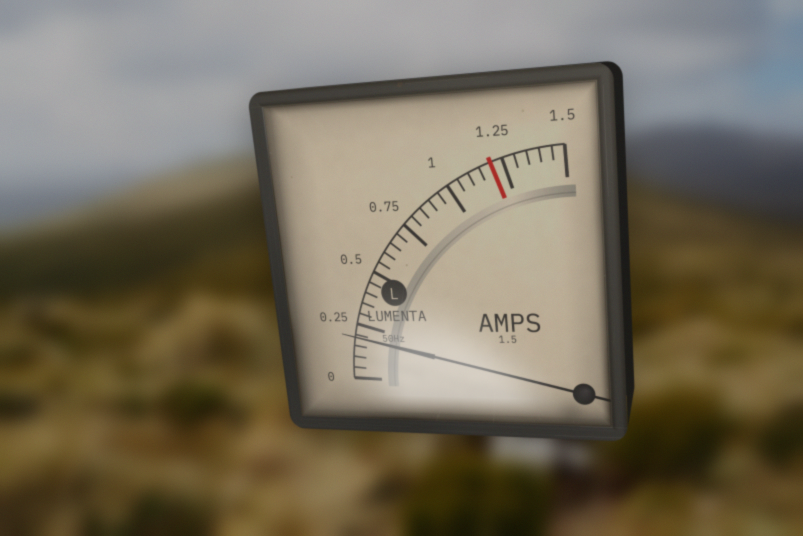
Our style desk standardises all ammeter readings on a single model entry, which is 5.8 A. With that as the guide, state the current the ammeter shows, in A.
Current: 0.2 A
